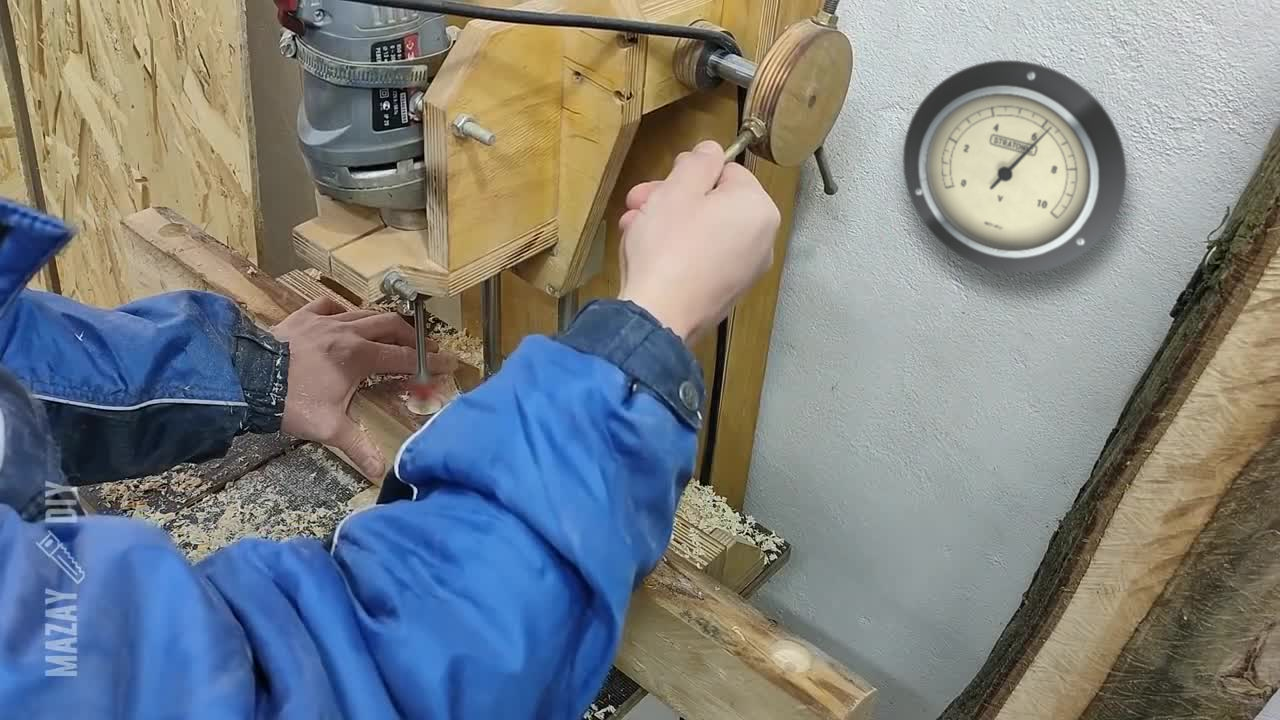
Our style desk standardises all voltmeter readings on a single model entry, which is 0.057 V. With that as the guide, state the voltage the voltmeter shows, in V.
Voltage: 6.25 V
